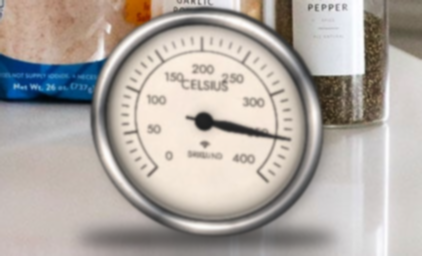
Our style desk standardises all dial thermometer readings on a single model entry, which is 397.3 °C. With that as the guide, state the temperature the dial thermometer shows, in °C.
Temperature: 350 °C
